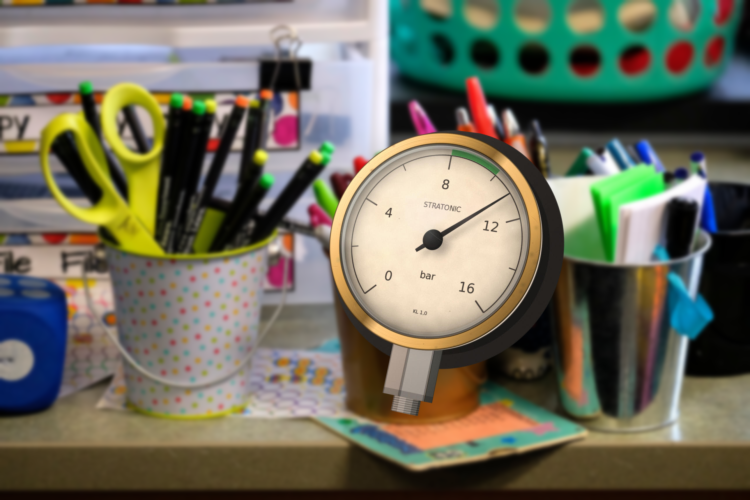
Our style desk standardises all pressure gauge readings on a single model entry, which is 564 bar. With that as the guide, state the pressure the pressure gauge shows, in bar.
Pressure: 11 bar
